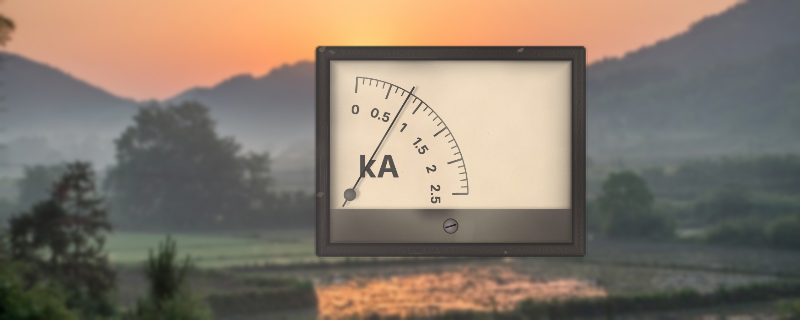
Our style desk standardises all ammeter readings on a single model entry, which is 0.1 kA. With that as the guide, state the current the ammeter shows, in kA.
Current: 0.8 kA
